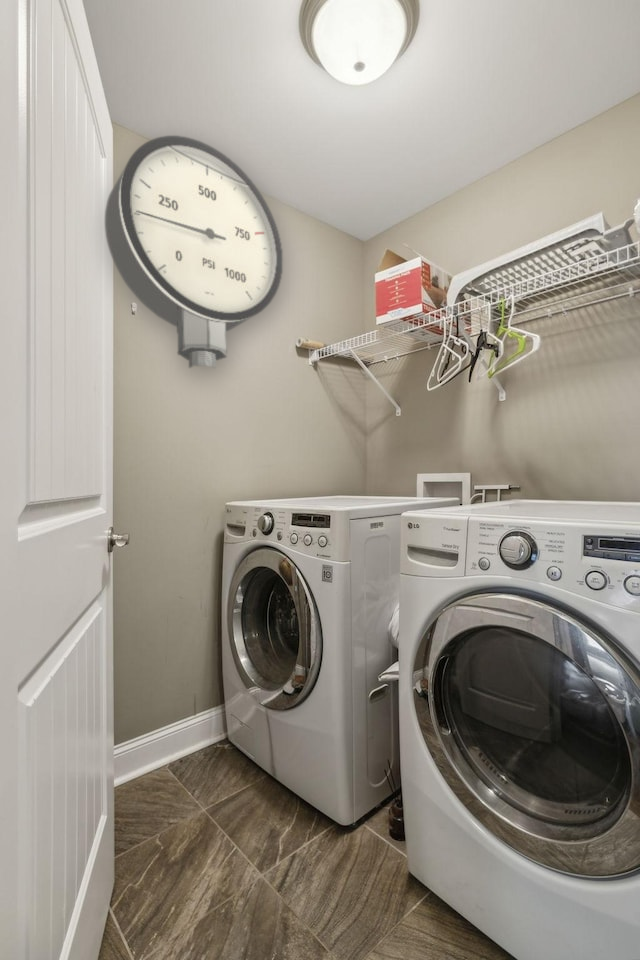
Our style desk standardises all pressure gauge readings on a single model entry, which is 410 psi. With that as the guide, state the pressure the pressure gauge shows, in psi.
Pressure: 150 psi
